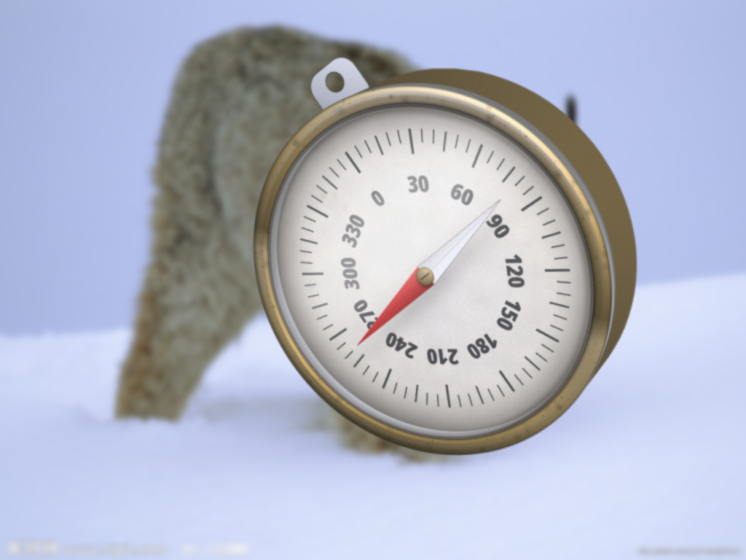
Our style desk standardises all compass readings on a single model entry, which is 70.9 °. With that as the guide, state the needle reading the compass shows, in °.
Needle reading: 260 °
